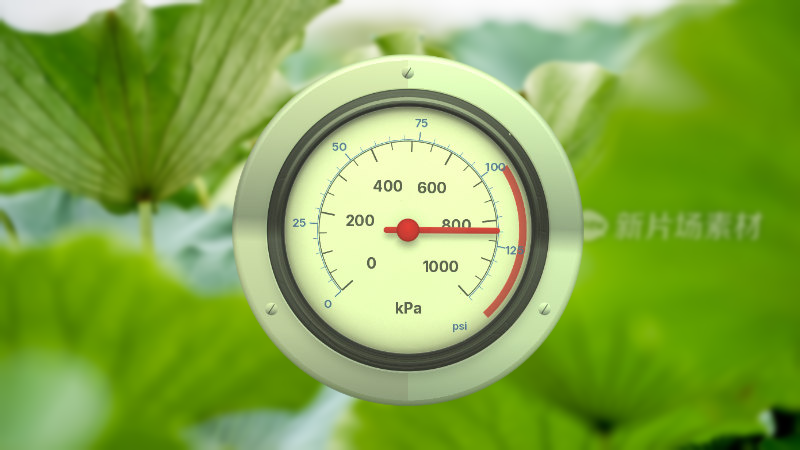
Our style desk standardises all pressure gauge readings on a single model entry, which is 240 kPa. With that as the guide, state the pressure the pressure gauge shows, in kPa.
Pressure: 825 kPa
